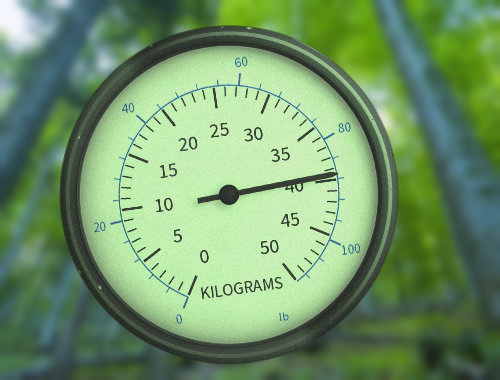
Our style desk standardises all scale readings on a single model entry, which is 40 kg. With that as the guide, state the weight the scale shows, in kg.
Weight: 39.5 kg
